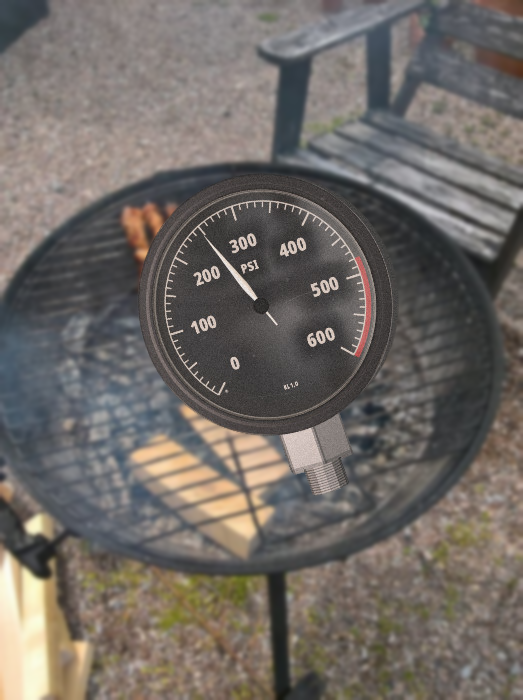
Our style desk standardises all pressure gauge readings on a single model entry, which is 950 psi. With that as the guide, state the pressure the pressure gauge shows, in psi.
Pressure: 250 psi
